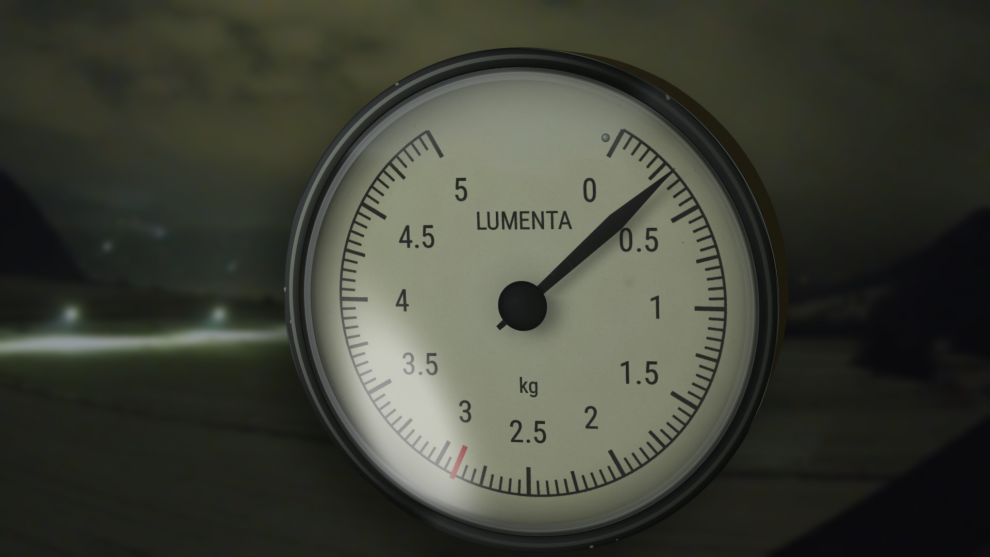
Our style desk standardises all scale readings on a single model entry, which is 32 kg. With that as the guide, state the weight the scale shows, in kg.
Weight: 0.3 kg
